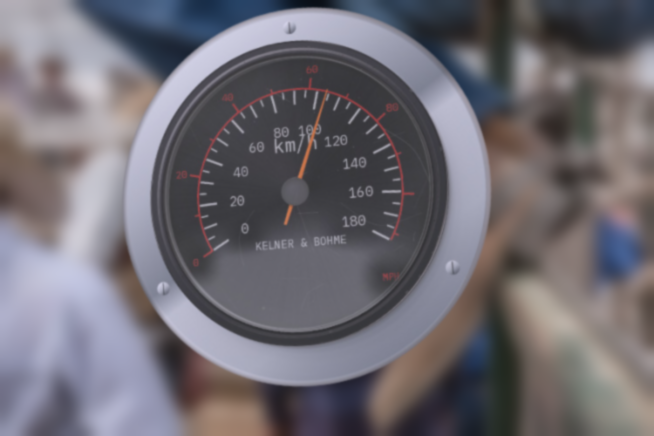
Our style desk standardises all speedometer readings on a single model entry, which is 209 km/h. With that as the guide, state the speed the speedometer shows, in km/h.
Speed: 105 km/h
